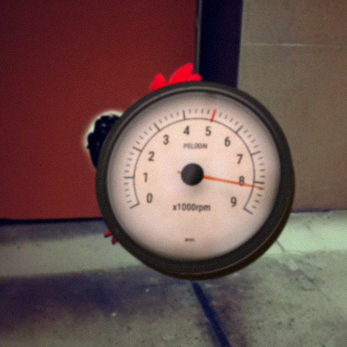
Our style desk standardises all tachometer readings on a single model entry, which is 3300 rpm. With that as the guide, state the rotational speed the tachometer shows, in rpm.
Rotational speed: 8200 rpm
